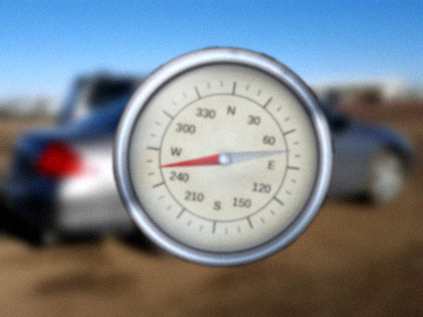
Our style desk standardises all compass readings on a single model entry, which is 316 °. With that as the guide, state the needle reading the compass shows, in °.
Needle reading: 255 °
